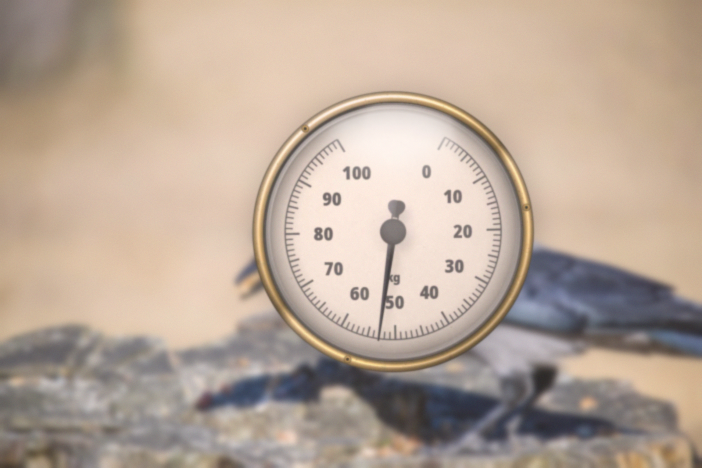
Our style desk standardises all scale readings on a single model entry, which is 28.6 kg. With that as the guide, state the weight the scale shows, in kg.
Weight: 53 kg
